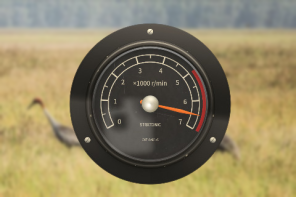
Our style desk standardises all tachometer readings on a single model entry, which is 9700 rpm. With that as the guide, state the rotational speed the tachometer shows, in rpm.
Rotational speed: 6500 rpm
